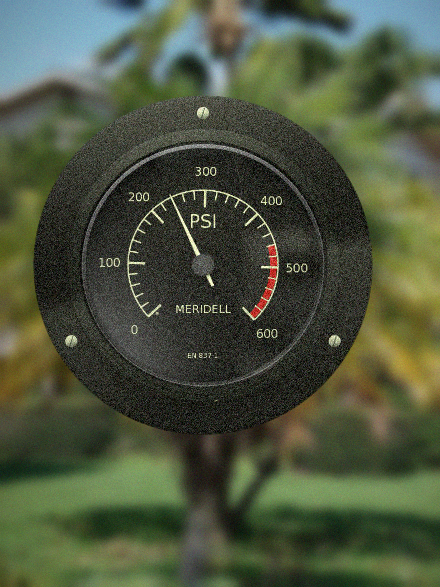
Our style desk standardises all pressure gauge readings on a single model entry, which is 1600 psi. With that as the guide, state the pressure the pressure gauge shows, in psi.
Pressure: 240 psi
